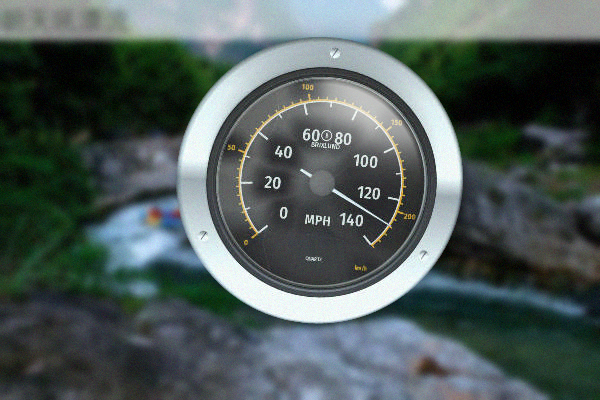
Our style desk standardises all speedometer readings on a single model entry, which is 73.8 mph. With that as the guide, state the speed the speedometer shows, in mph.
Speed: 130 mph
